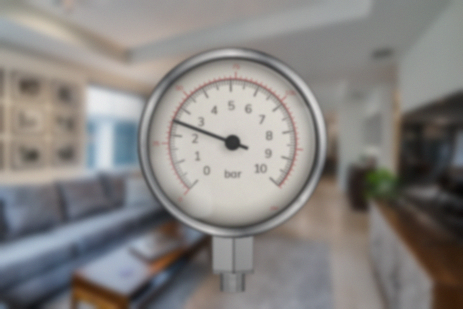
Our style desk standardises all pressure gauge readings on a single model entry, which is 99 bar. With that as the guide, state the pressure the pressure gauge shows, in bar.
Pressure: 2.5 bar
